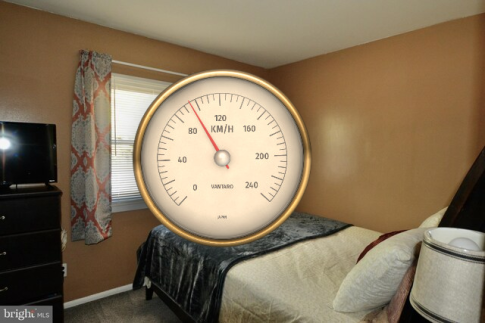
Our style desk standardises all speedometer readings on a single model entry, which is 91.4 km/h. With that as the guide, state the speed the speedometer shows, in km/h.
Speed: 95 km/h
